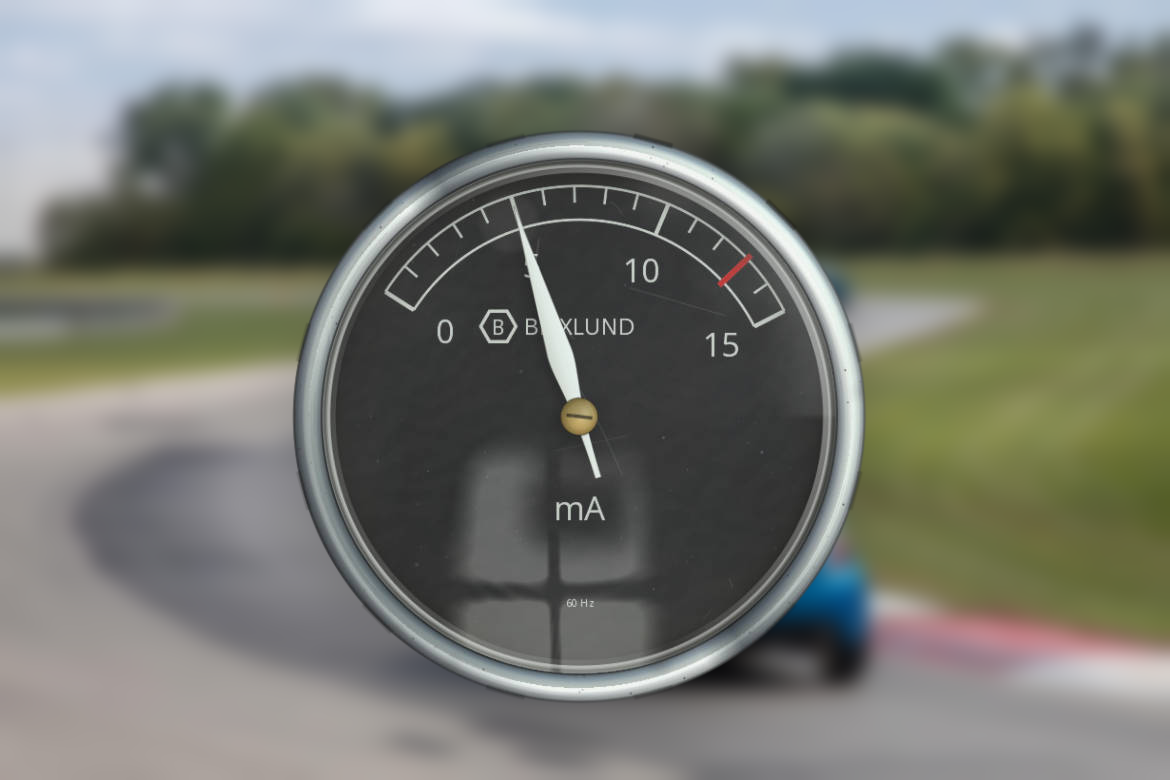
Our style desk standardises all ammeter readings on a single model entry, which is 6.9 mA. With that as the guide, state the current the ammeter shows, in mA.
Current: 5 mA
